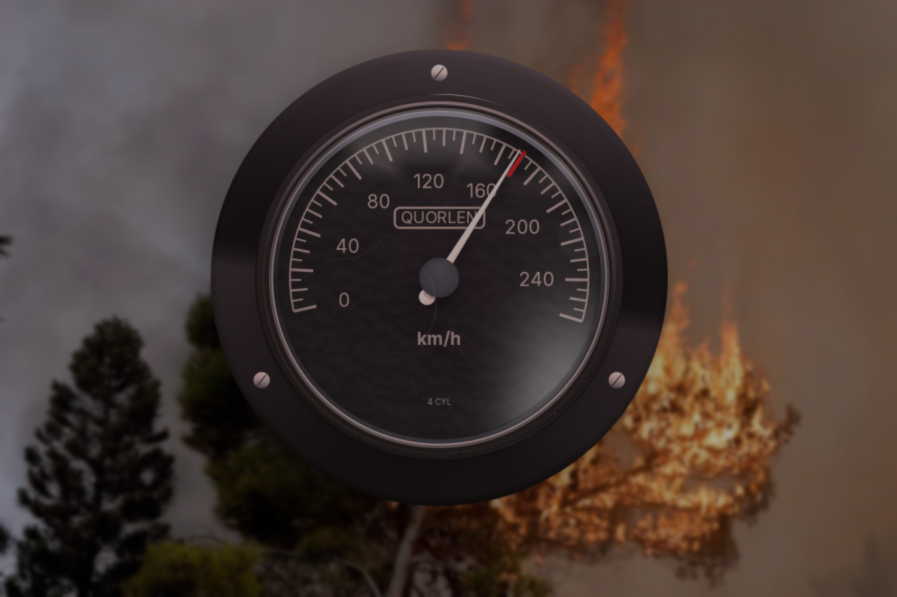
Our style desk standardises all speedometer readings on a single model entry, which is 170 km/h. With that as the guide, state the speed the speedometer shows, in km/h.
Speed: 167.5 km/h
